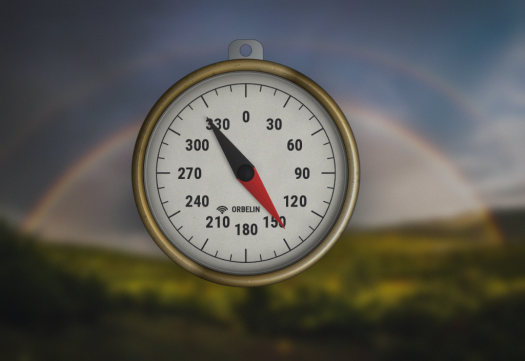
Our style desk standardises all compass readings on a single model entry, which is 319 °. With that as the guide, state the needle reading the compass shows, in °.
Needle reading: 145 °
